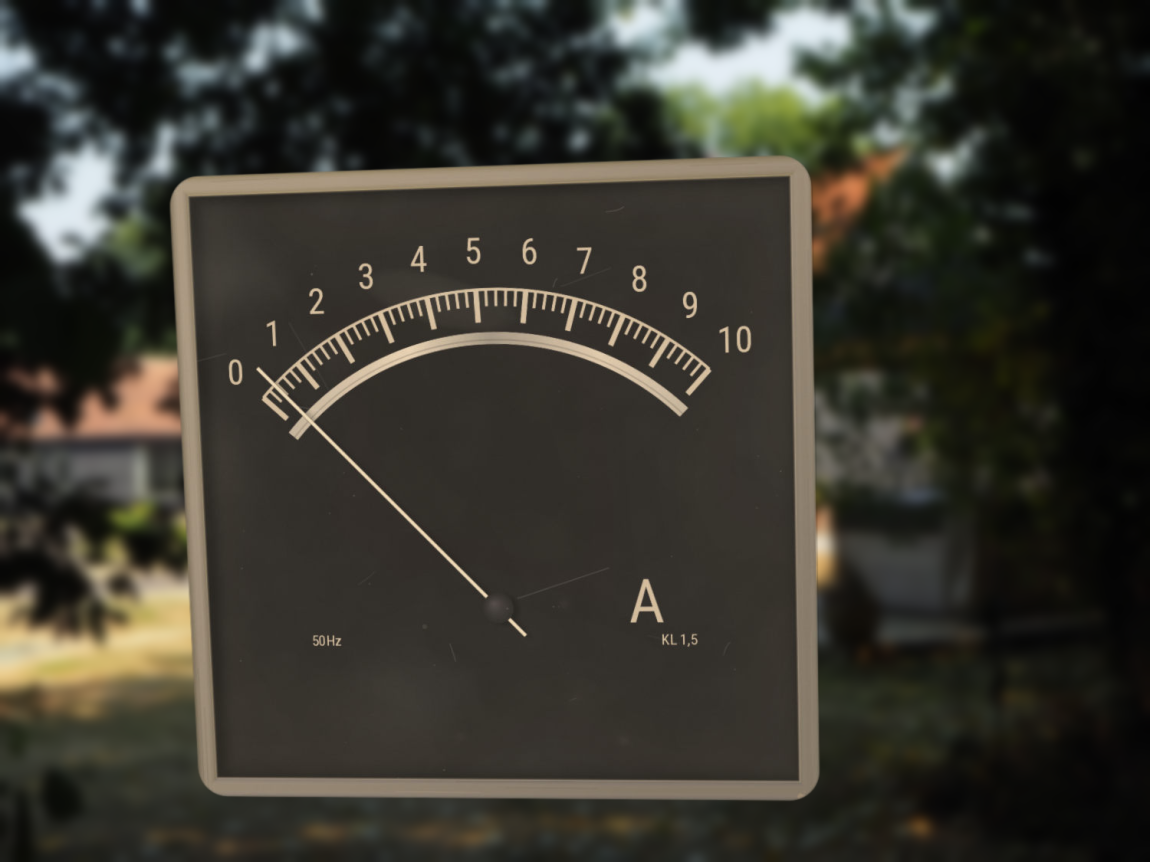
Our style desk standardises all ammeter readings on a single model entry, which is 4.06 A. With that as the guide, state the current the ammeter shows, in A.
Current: 0.4 A
